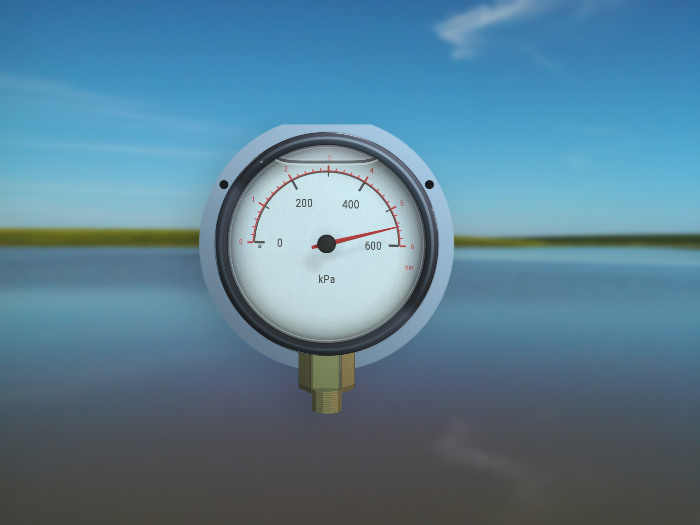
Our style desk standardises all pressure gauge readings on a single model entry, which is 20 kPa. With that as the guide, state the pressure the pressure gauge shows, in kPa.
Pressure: 550 kPa
